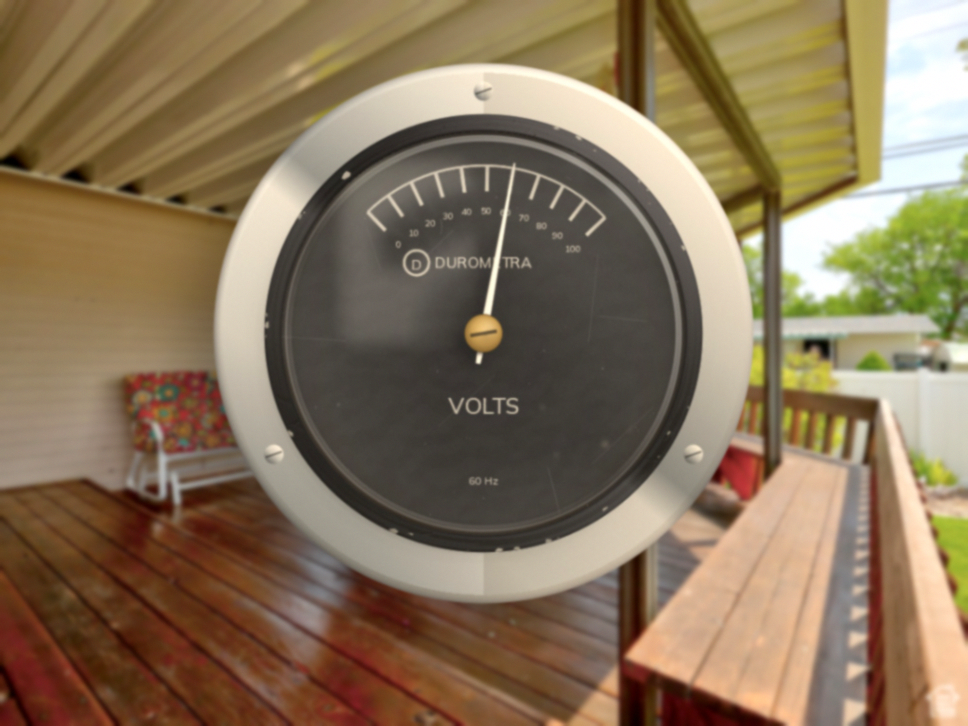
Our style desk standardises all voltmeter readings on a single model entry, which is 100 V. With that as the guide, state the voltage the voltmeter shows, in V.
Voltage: 60 V
